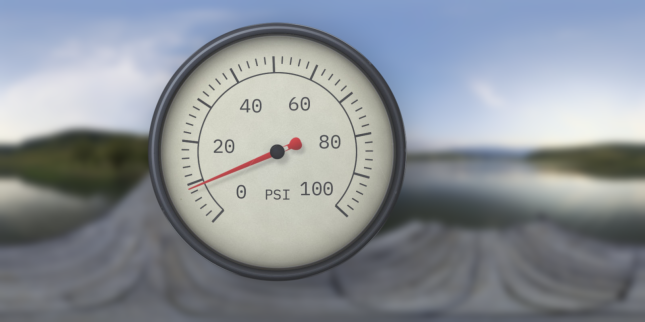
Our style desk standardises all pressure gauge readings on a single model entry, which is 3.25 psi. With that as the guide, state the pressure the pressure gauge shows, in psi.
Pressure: 9 psi
